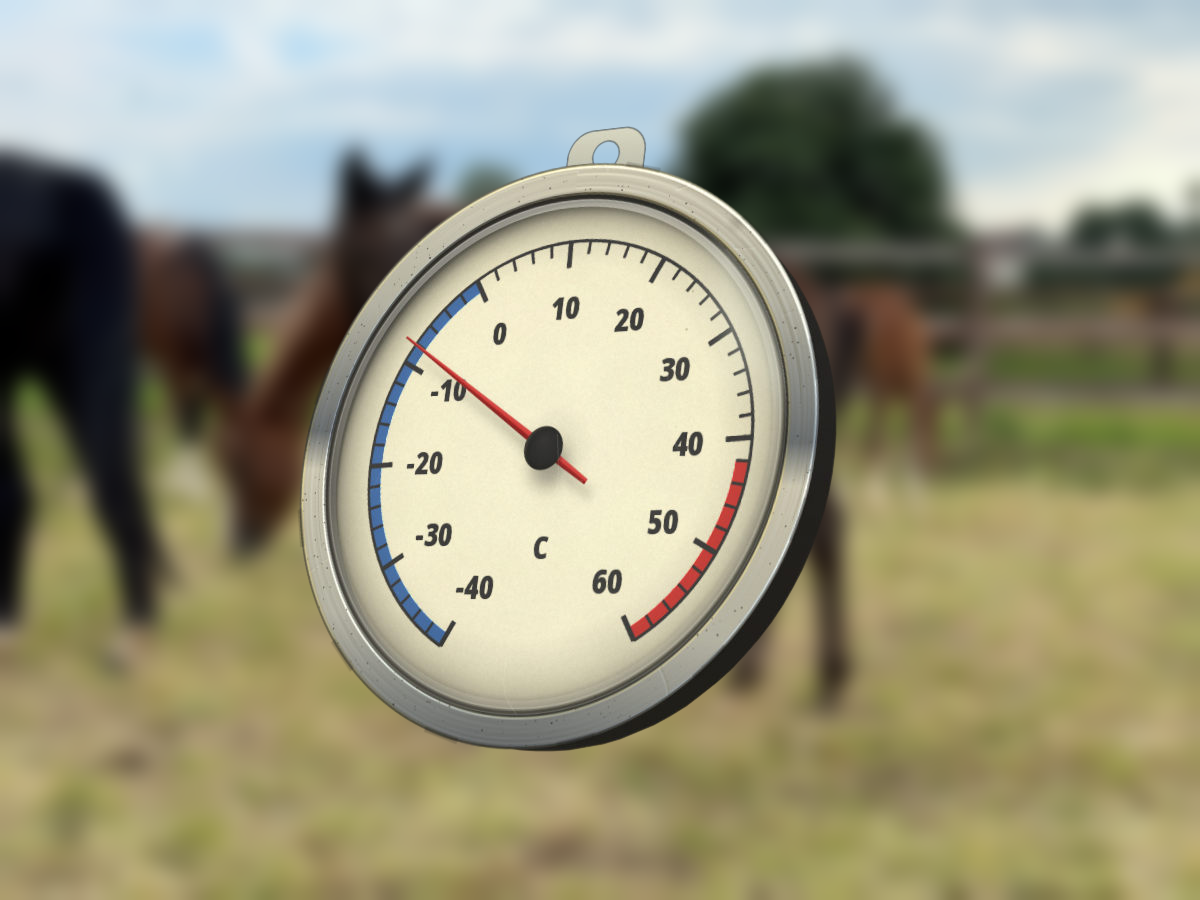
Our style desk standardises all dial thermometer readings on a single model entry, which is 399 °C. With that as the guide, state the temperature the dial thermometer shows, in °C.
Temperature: -8 °C
